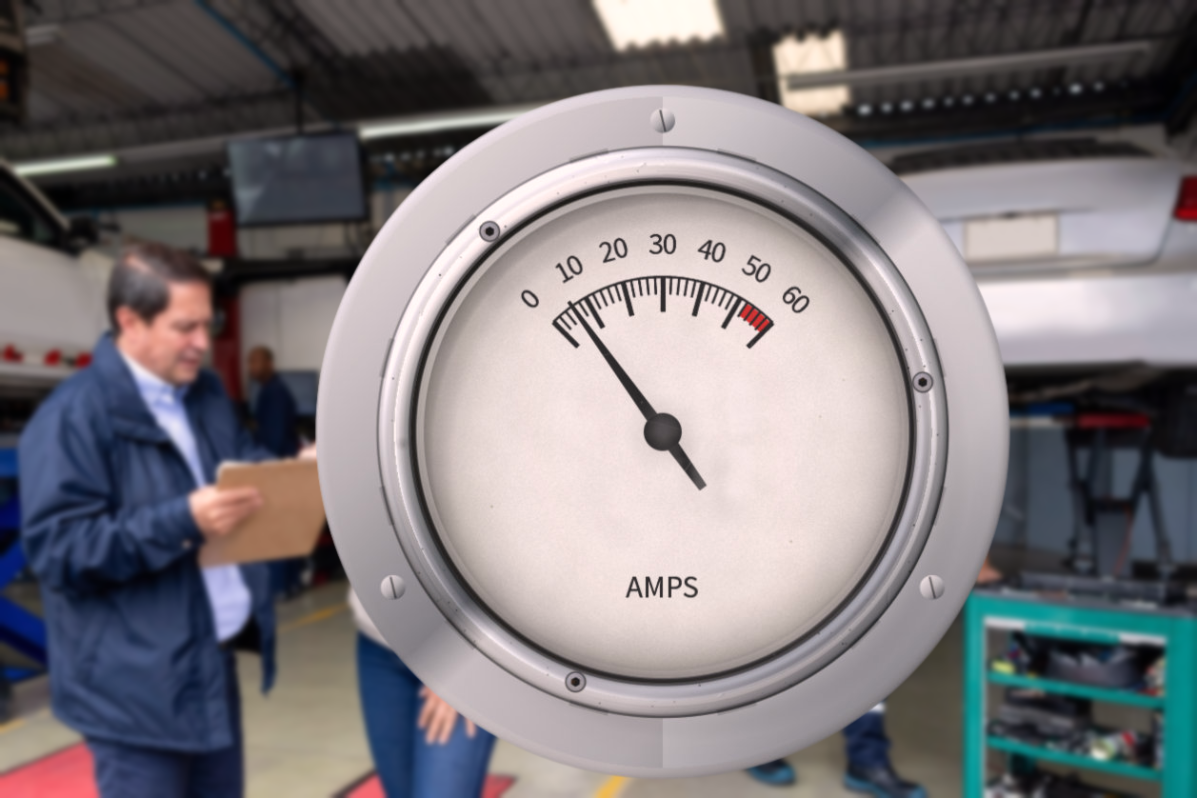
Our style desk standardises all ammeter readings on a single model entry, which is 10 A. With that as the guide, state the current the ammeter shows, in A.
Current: 6 A
